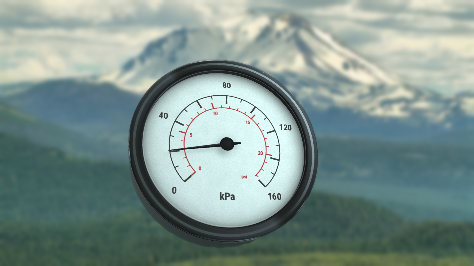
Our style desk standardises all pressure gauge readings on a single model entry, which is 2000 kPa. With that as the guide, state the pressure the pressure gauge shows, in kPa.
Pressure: 20 kPa
